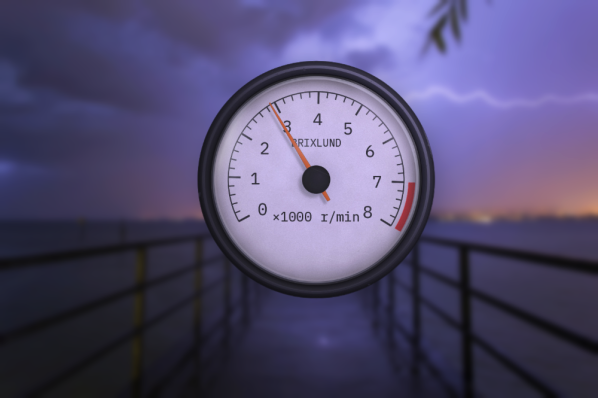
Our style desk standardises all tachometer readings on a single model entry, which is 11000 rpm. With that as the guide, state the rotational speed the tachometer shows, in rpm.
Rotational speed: 2900 rpm
